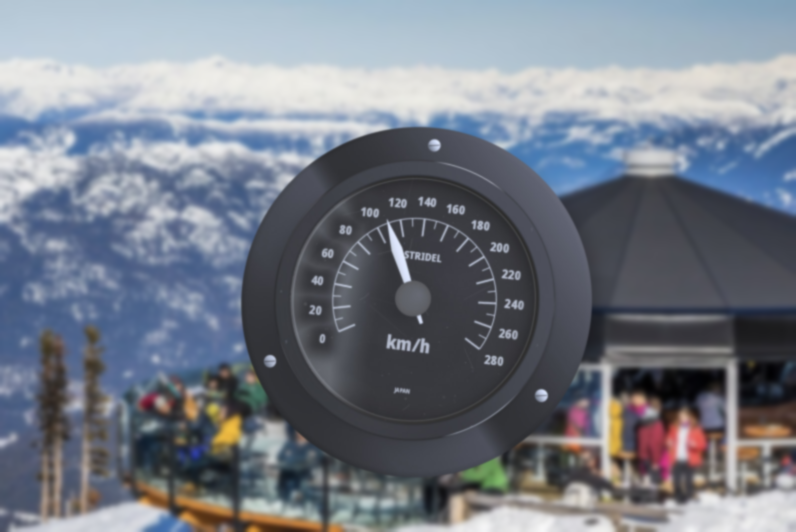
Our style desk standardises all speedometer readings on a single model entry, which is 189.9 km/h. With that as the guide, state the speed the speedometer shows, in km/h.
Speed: 110 km/h
